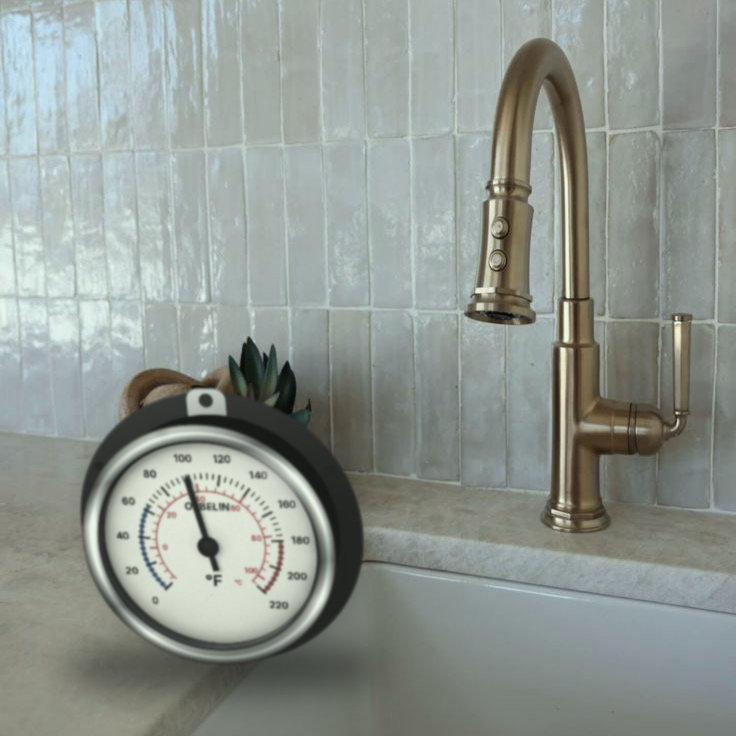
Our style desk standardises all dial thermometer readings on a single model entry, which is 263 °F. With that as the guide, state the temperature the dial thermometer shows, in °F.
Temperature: 100 °F
